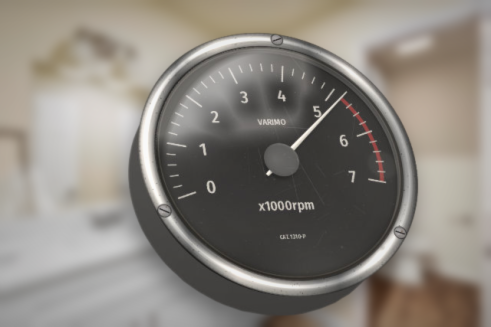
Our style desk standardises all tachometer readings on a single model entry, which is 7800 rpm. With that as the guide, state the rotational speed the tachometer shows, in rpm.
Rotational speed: 5200 rpm
